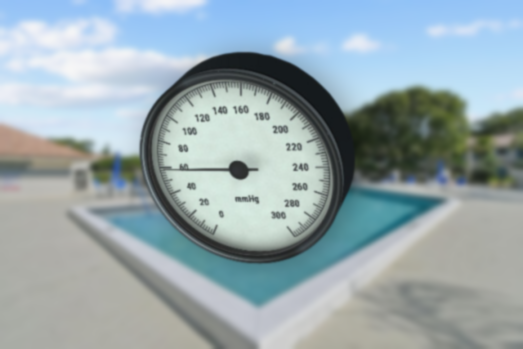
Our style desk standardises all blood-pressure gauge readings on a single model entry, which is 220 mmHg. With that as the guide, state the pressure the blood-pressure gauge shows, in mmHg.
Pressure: 60 mmHg
